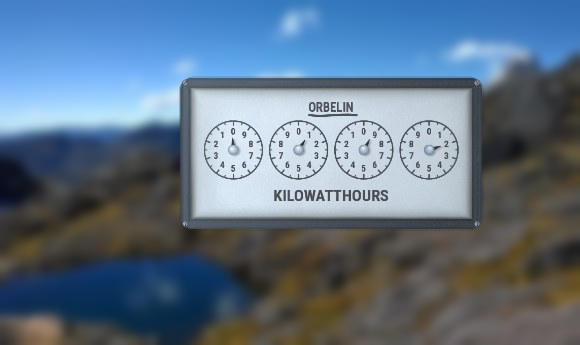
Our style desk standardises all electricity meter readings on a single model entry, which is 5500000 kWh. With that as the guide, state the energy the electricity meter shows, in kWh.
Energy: 92 kWh
